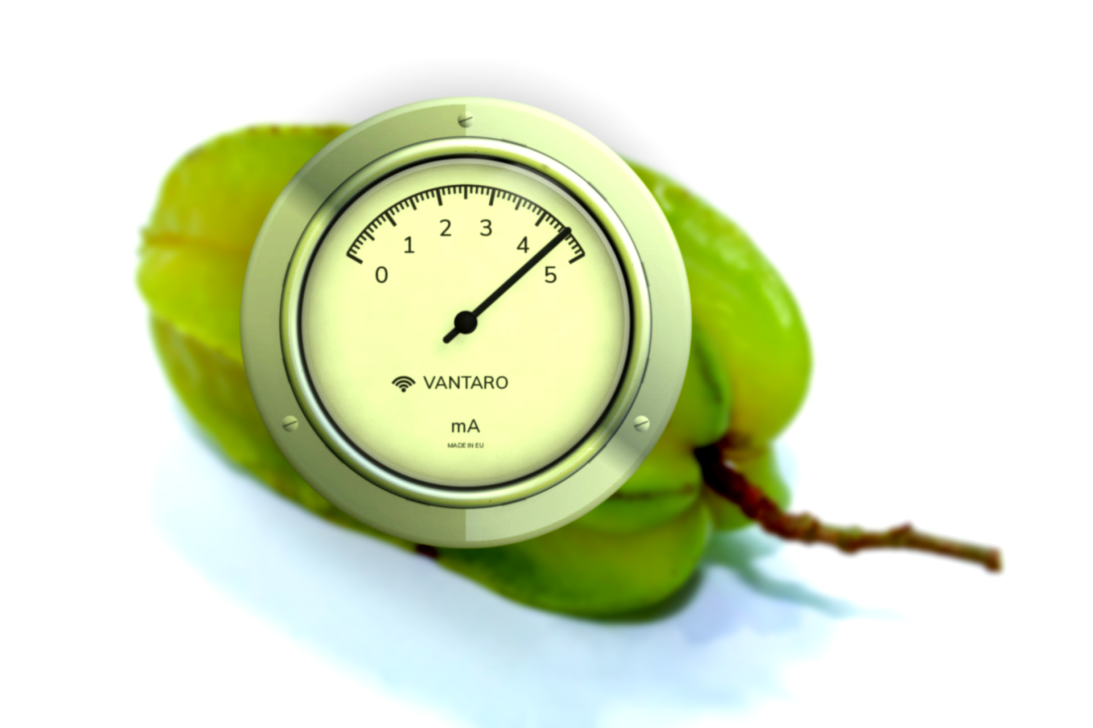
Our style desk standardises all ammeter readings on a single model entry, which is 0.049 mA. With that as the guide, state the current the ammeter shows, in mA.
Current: 4.5 mA
